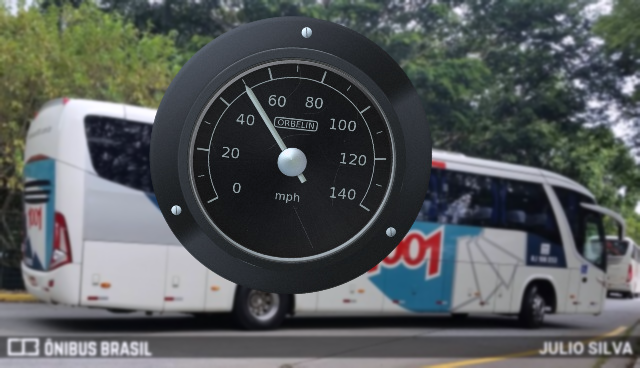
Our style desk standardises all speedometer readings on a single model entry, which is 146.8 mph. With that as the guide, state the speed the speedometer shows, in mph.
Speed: 50 mph
